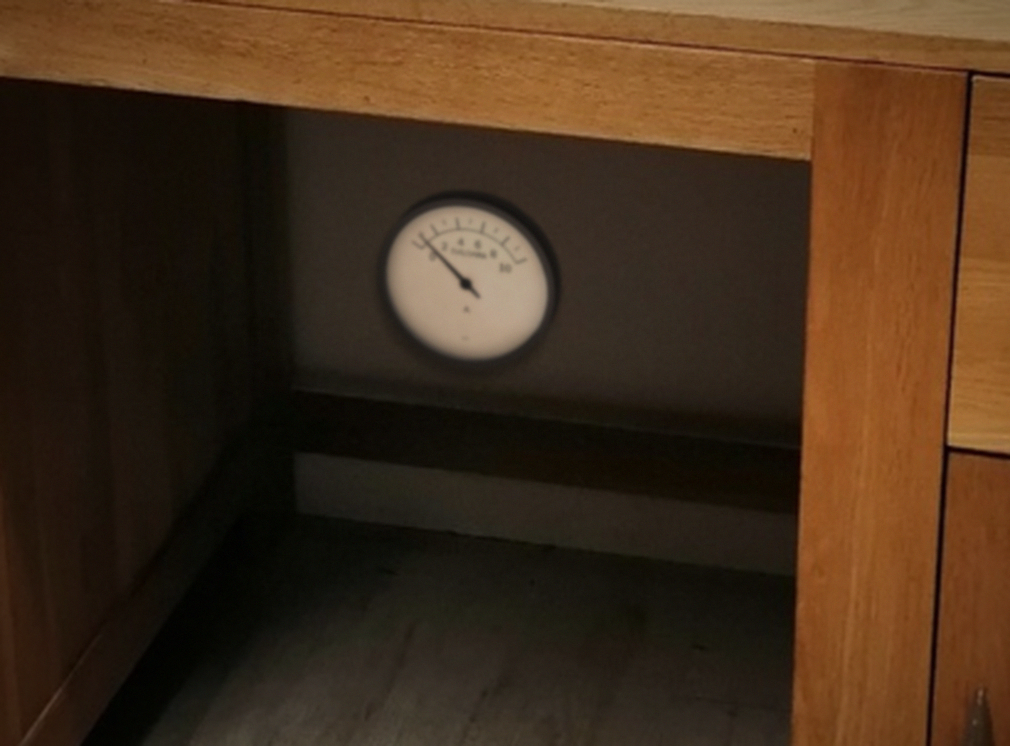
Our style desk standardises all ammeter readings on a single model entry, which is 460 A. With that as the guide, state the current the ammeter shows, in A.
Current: 1 A
